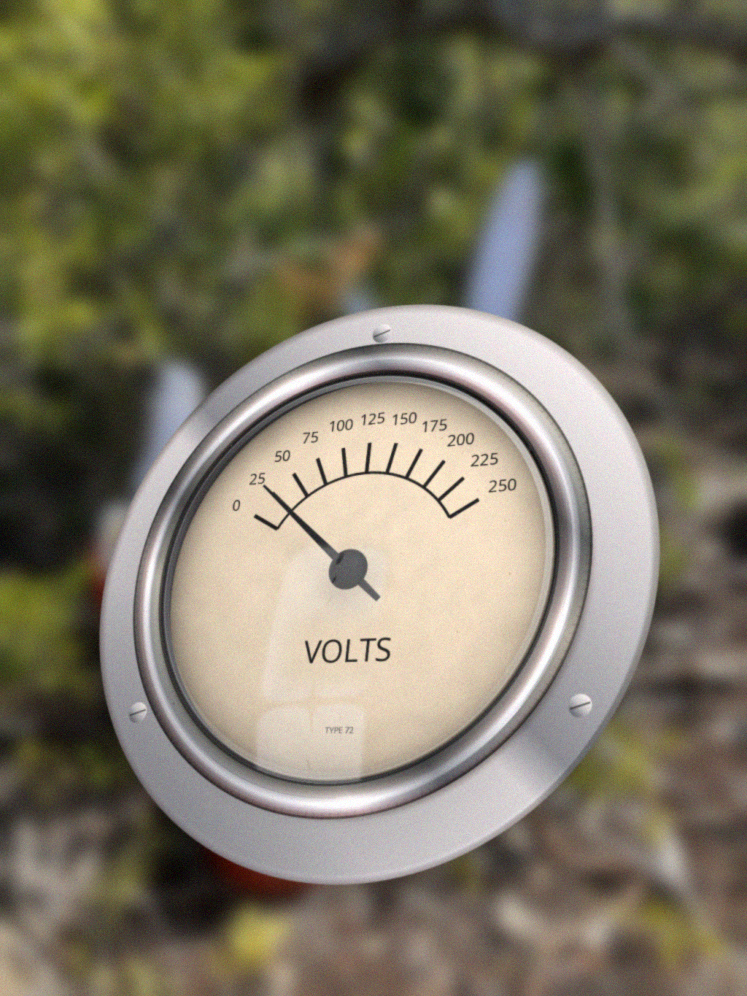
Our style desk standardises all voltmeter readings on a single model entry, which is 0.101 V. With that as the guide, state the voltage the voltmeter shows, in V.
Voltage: 25 V
